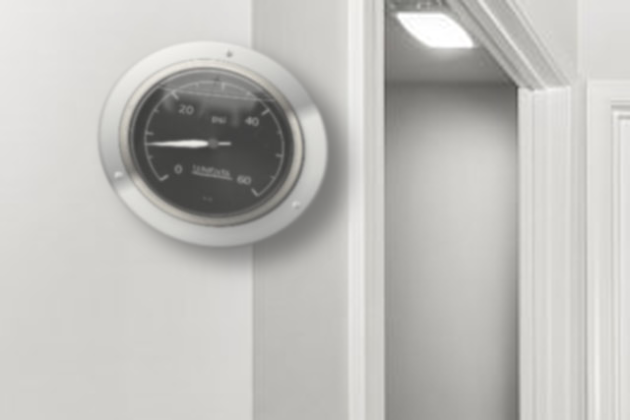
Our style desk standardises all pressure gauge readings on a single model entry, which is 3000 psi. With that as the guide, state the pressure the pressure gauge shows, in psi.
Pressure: 7.5 psi
